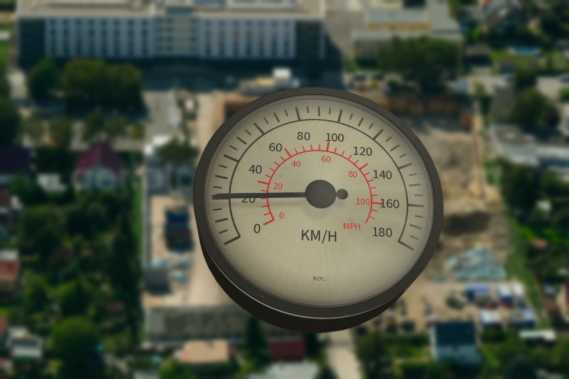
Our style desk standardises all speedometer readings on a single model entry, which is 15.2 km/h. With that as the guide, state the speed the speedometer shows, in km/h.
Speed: 20 km/h
